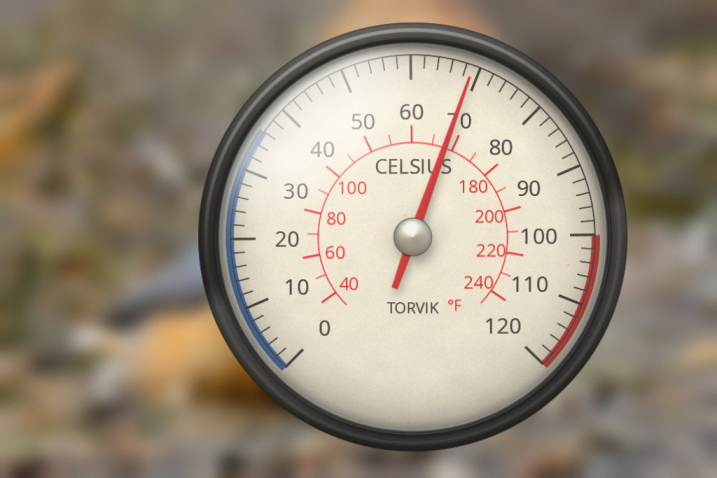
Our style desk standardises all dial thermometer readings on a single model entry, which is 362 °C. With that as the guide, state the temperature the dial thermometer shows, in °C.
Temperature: 69 °C
